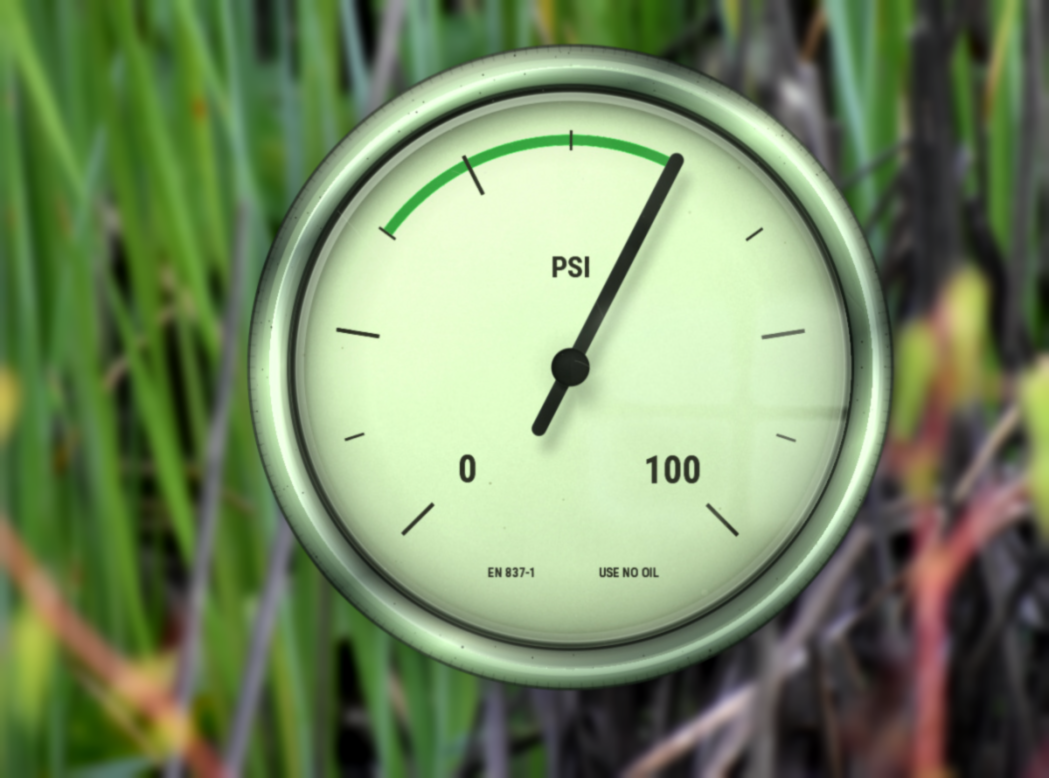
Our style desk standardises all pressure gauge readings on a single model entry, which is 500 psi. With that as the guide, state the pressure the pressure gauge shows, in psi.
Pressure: 60 psi
